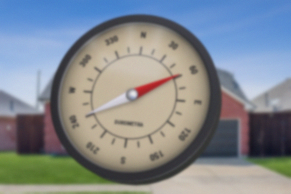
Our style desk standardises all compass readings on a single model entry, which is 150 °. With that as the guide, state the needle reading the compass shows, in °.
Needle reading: 60 °
